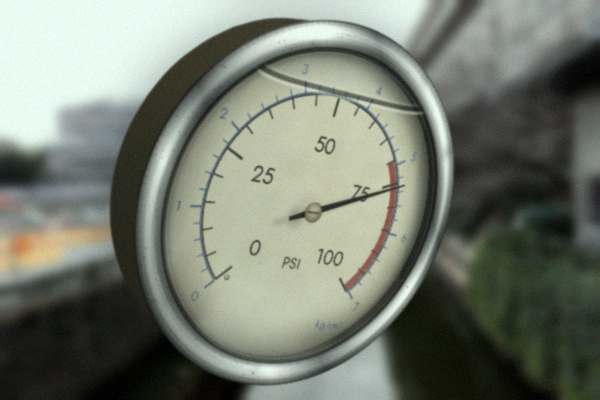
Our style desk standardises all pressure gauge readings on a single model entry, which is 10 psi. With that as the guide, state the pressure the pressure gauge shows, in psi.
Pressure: 75 psi
